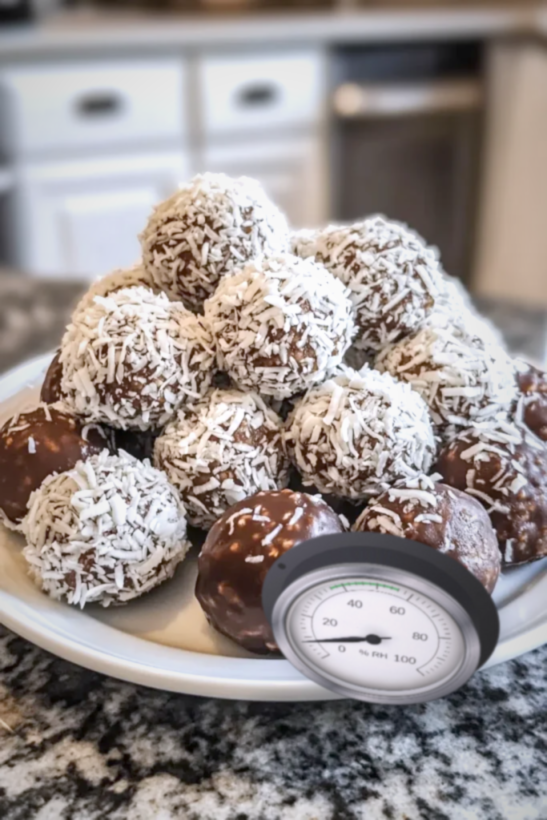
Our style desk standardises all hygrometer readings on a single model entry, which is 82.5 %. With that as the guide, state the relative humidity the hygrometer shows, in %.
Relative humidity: 10 %
